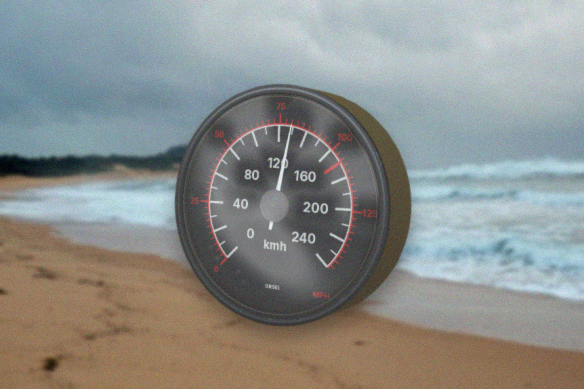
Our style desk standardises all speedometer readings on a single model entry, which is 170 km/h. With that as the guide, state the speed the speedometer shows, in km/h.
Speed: 130 km/h
